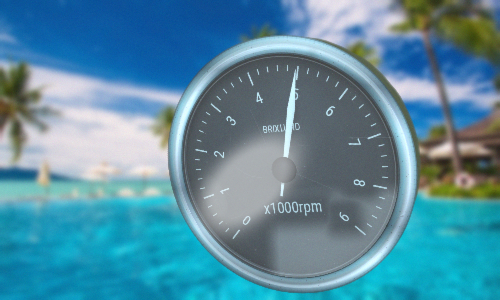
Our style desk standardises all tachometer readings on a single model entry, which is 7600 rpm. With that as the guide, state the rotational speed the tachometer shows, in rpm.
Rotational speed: 5000 rpm
